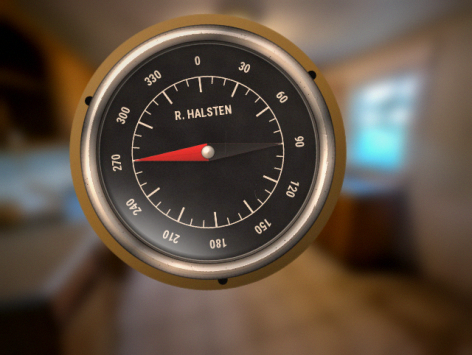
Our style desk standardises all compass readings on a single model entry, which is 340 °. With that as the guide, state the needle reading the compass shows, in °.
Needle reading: 270 °
